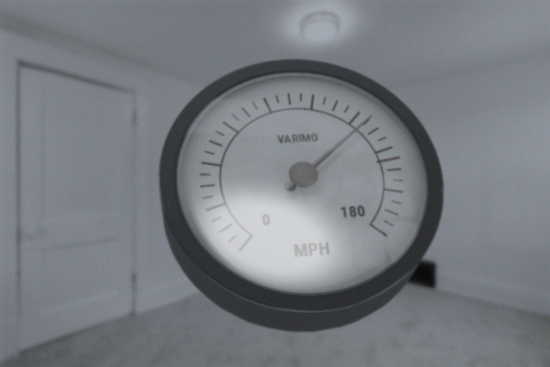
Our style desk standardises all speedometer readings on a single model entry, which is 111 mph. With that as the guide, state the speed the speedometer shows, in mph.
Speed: 125 mph
